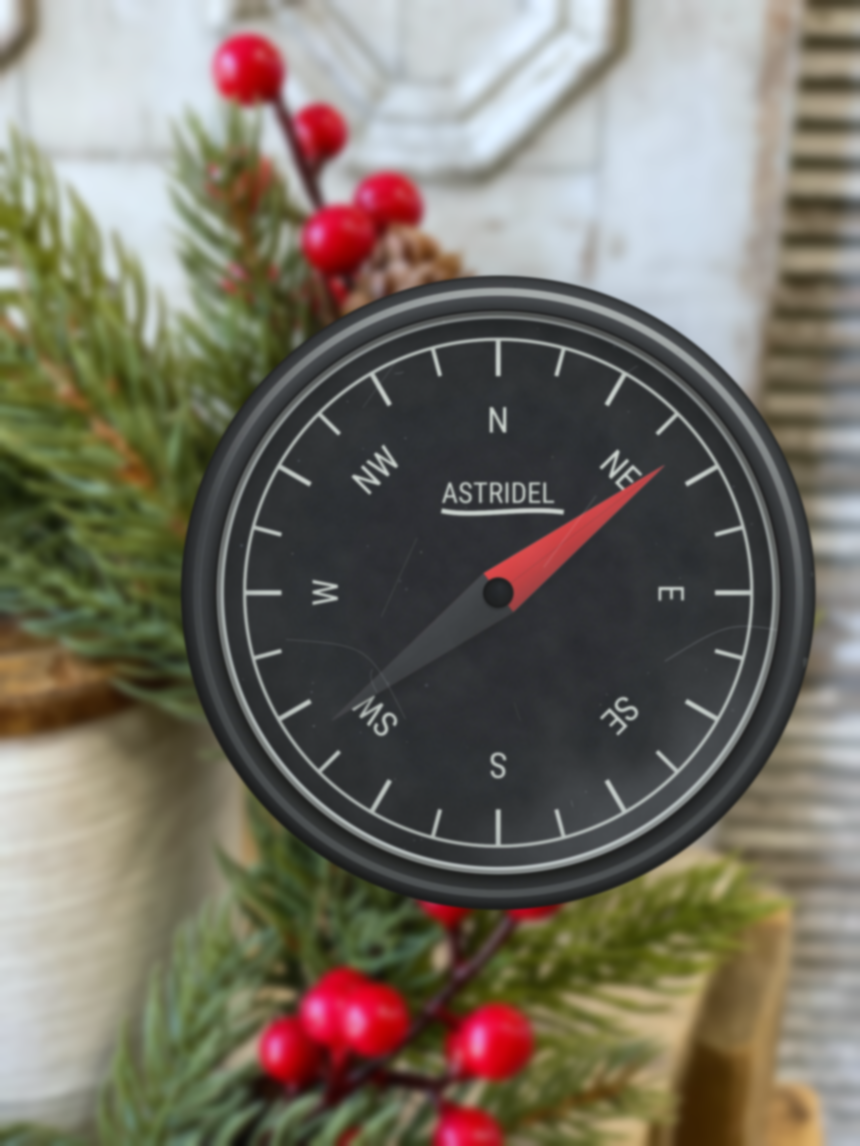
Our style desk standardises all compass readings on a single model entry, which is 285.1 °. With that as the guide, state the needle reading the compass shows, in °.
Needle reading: 52.5 °
